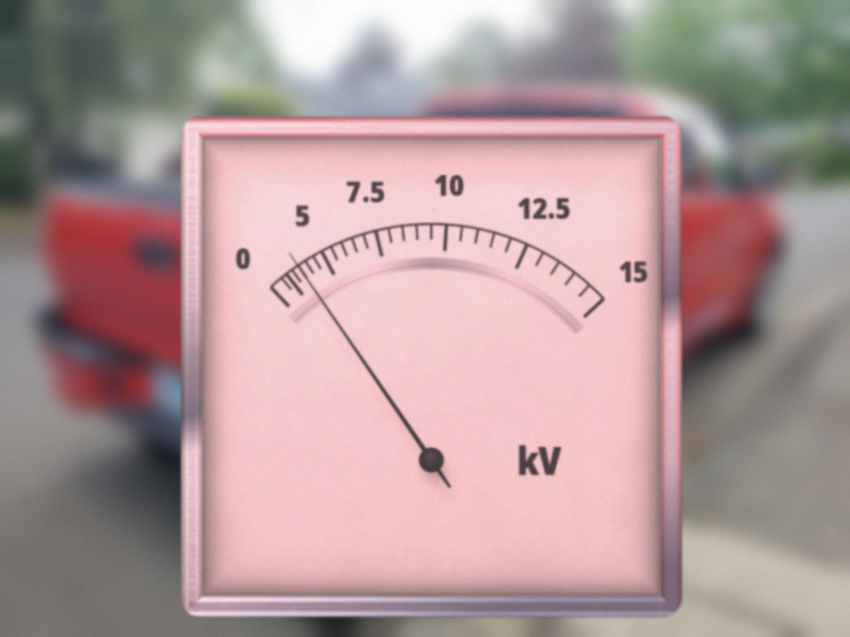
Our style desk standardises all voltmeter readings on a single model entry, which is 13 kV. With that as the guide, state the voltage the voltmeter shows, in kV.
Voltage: 3.5 kV
